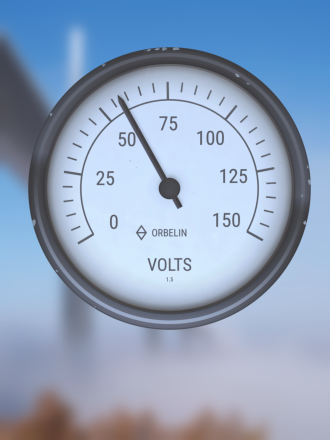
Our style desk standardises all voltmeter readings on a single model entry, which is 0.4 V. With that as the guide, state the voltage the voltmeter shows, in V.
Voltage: 57.5 V
